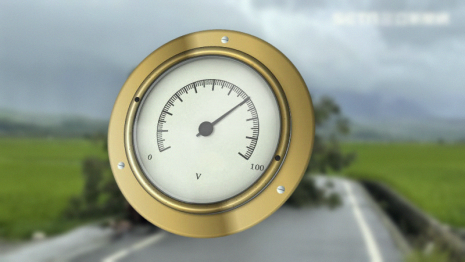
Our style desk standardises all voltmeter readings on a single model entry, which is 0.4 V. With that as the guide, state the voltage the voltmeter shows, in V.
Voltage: 70 V
